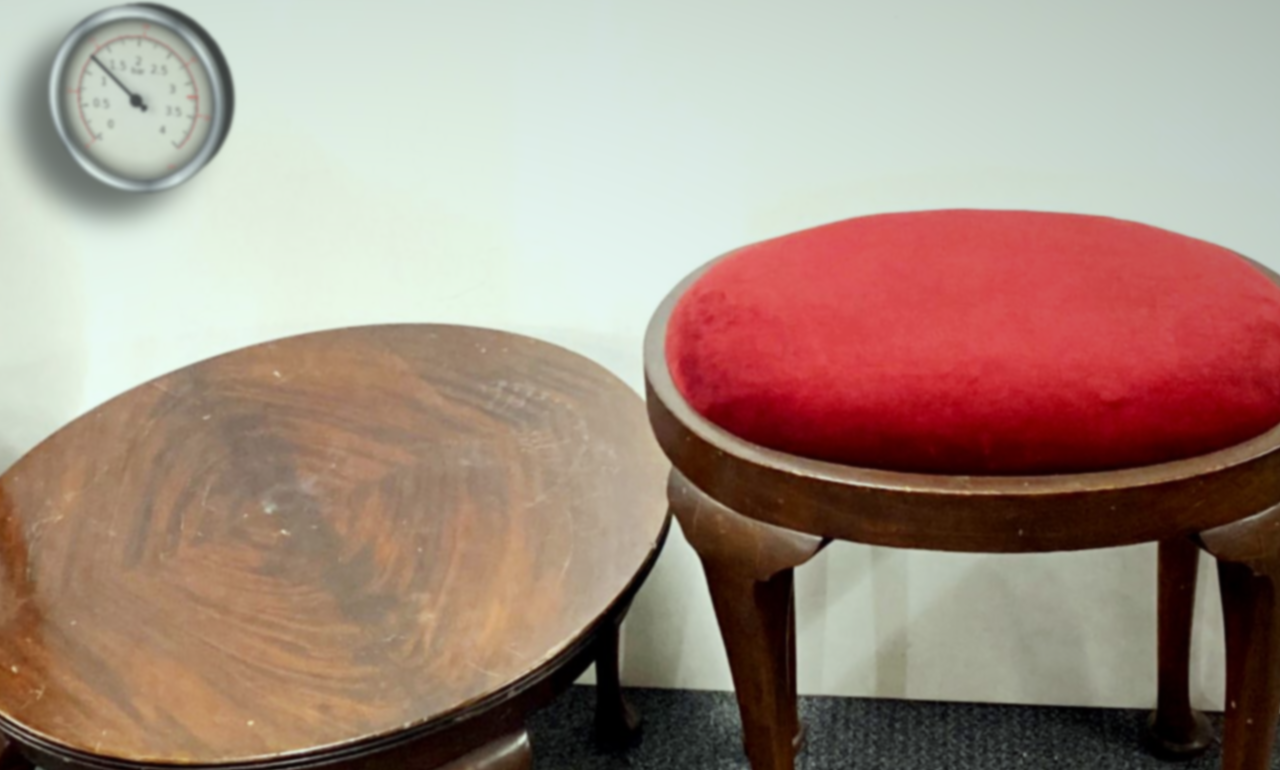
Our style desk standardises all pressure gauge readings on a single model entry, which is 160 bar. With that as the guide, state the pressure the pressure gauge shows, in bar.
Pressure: 1.25 bar
